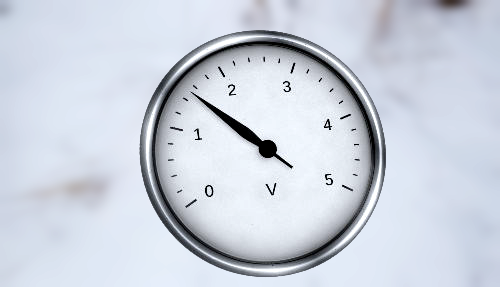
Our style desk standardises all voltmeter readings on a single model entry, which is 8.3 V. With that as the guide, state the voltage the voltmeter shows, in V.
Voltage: 1.5 V
